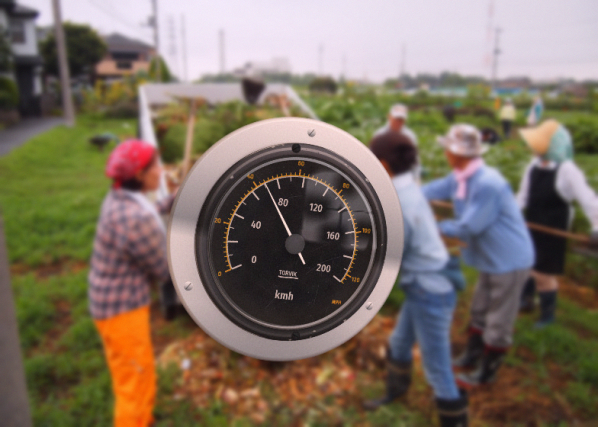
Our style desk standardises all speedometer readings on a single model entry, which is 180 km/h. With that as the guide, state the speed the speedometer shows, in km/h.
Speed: 70 km/h
